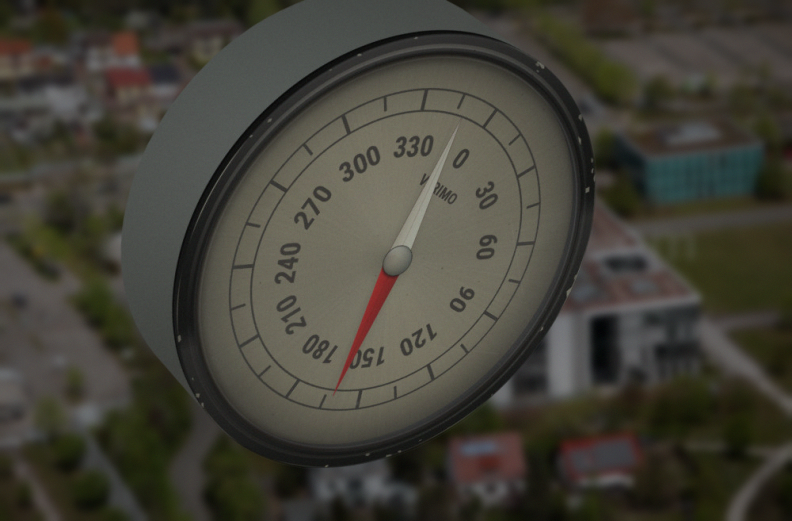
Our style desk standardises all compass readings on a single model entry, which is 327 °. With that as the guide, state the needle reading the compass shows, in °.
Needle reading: 165 °
